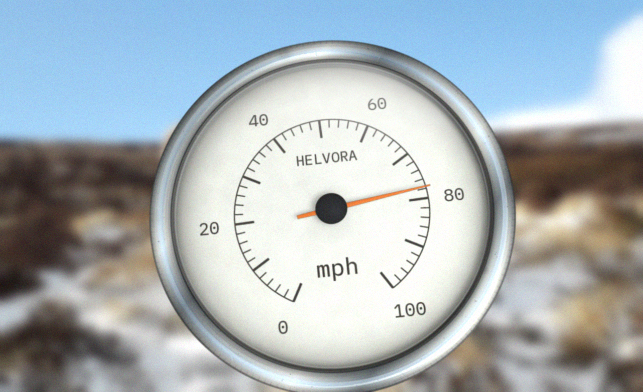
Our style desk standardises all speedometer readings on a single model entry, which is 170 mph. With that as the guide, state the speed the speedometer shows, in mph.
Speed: 78 mph
